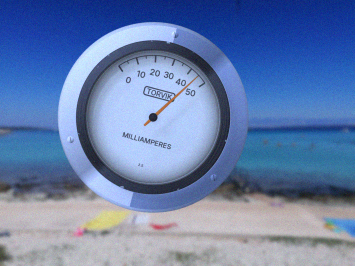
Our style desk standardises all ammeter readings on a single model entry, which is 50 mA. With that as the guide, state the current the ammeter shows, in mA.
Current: 45 mA
